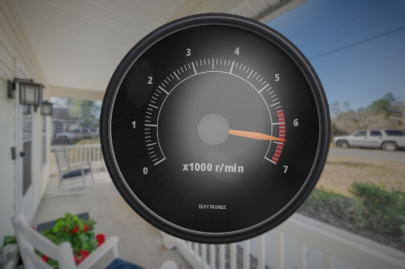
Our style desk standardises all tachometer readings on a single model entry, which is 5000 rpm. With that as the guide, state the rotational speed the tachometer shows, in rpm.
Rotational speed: 6400 rpm
